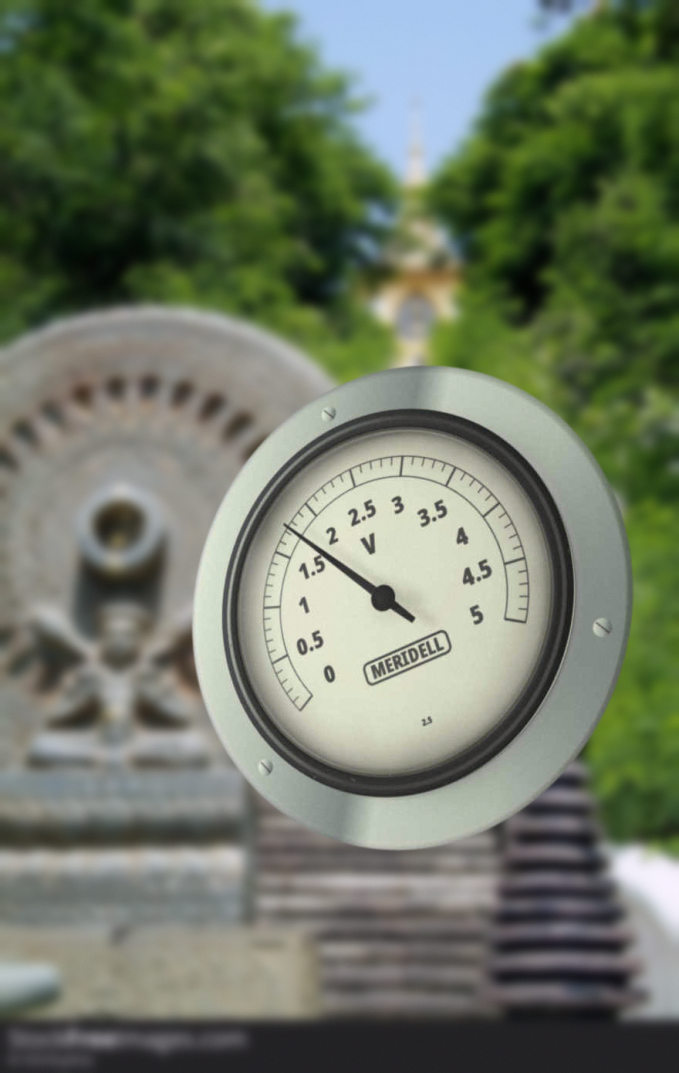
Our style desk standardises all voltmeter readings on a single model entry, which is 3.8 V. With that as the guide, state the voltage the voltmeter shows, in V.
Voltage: 1.75 V
